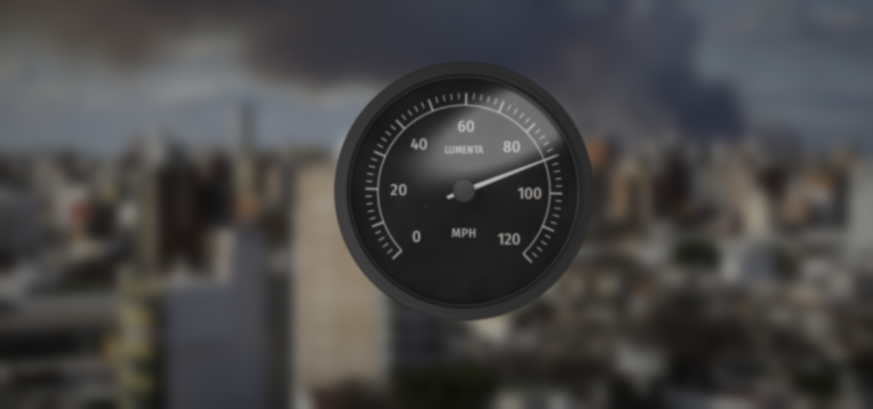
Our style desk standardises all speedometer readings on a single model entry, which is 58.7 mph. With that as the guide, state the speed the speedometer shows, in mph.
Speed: 90 mph
